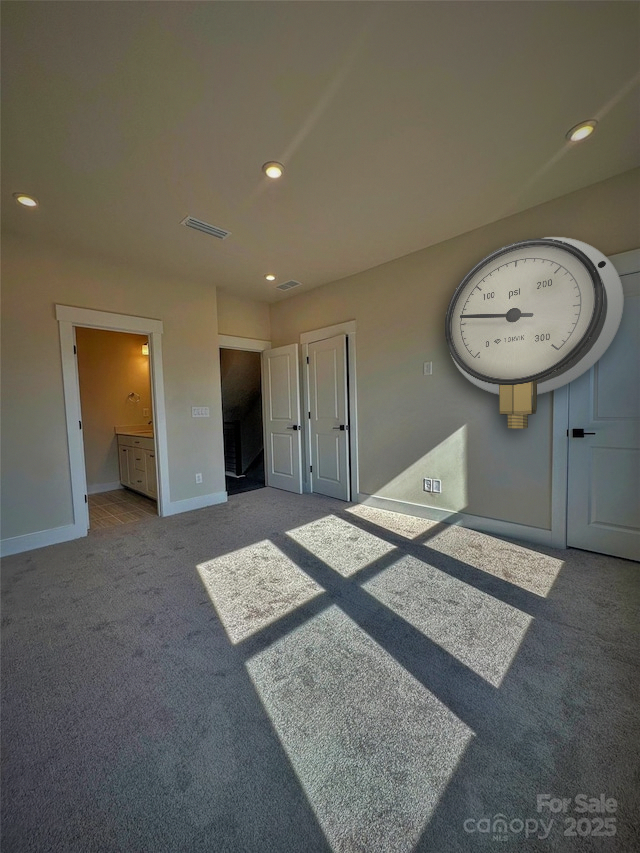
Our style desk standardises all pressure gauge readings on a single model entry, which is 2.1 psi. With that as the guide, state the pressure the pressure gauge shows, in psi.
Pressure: 60 psi
